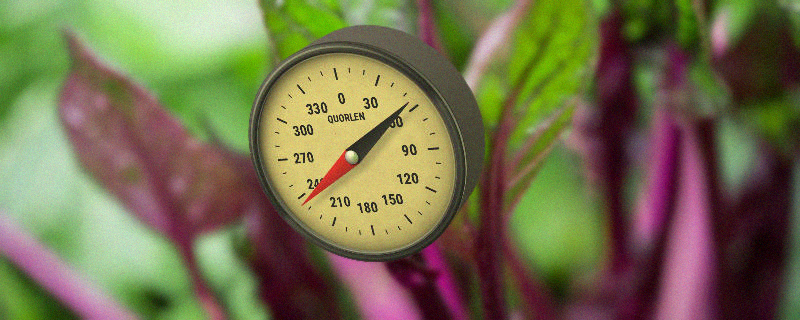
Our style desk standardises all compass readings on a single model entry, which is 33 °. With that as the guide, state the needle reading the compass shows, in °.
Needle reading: 235 °
